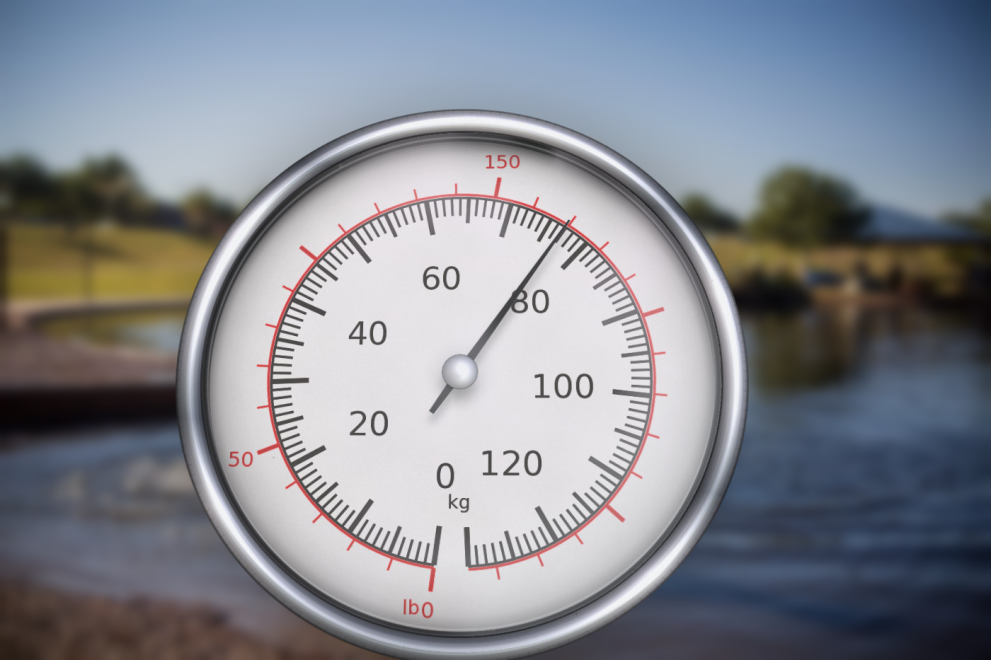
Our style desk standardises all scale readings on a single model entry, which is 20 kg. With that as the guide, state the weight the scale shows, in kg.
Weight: 77 kg
